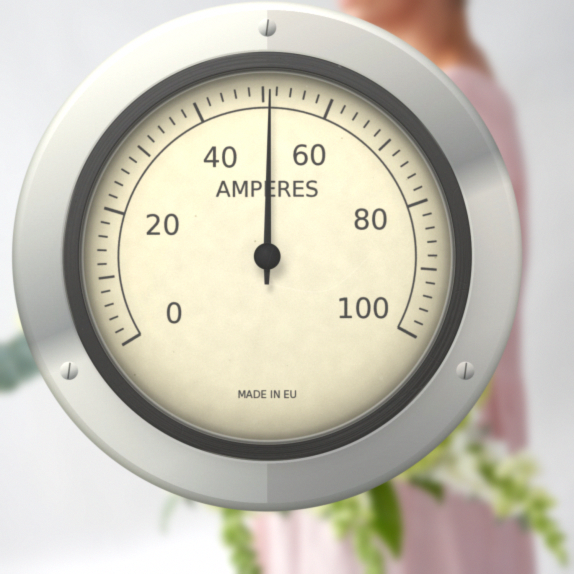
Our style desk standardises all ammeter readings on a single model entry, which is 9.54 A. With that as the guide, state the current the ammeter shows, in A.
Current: 51 A
